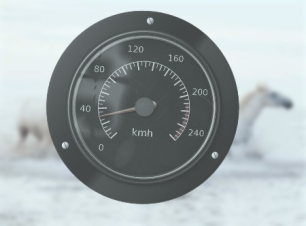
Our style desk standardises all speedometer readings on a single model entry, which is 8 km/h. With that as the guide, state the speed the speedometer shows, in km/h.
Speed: 30 km/h
